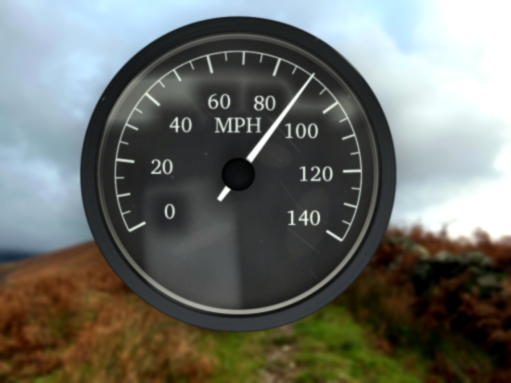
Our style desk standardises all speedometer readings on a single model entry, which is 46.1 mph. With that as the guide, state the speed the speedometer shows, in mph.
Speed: 90 mph
